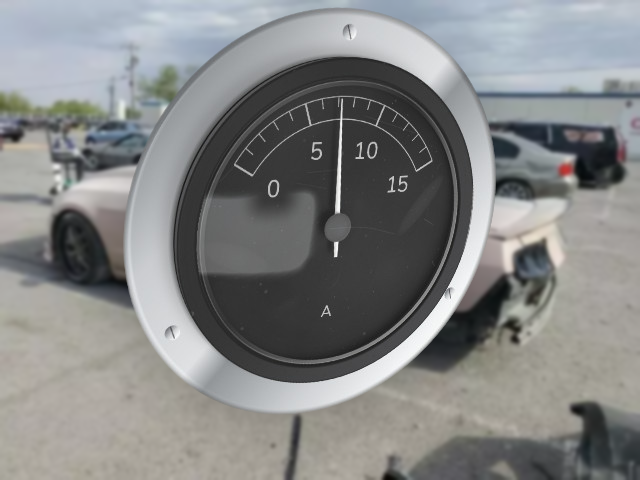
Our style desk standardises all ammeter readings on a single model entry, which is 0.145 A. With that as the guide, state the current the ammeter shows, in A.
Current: 7 A
